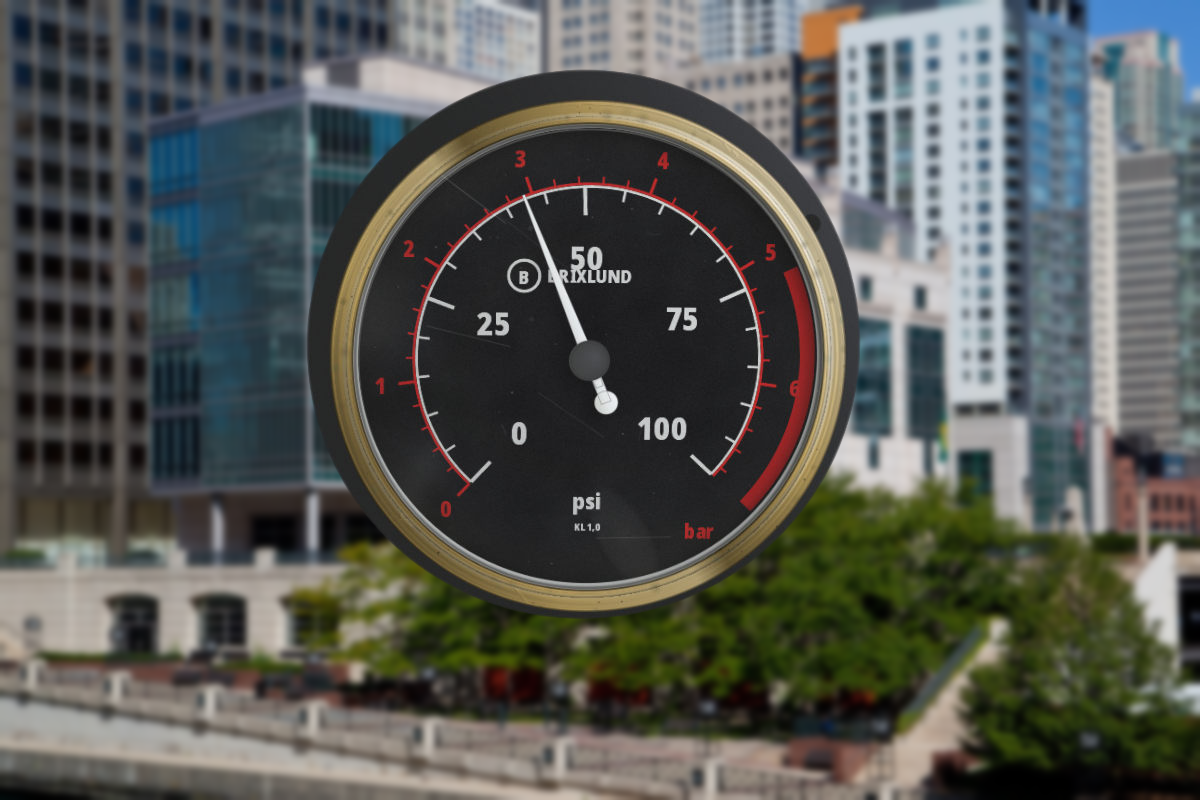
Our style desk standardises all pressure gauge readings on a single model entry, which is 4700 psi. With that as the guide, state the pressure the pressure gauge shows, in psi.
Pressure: 42.5 psi
